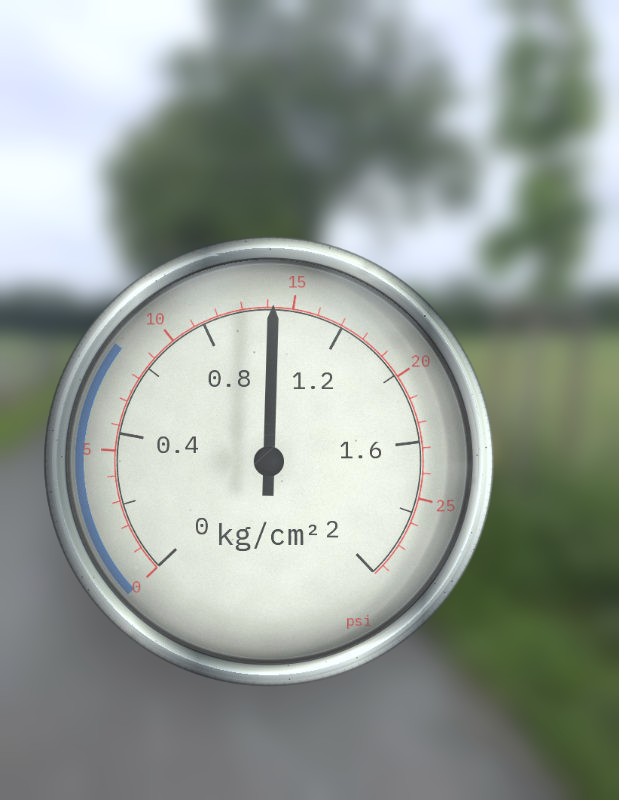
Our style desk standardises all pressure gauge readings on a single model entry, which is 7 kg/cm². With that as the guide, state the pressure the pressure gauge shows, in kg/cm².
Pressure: 1 kg/cm²
